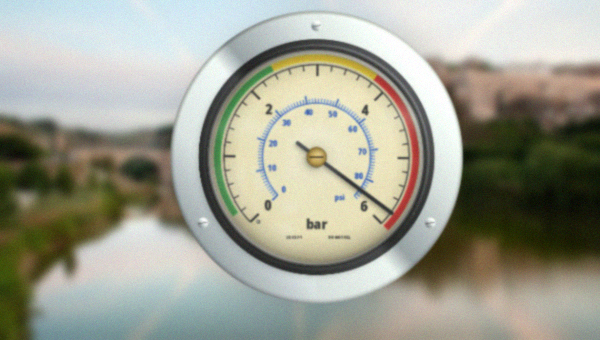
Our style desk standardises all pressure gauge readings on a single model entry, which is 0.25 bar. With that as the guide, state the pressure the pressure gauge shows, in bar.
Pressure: 5.8 bar
